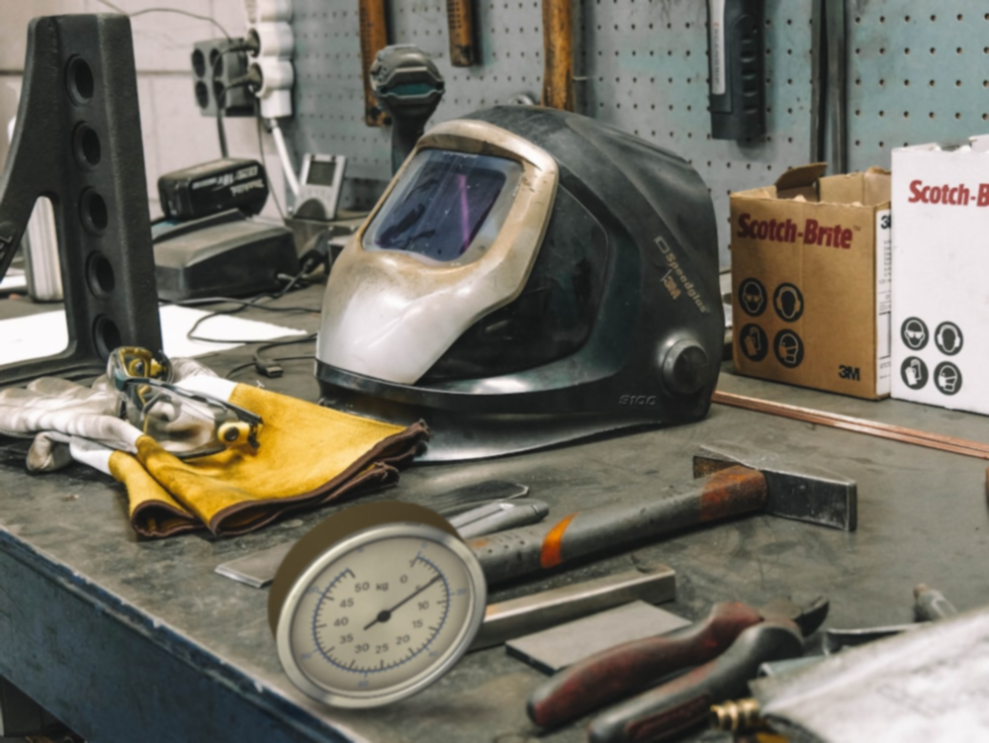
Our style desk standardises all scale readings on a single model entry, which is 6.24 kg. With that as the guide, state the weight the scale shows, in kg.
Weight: 5 kg
